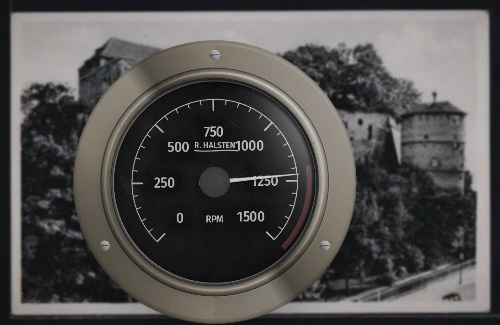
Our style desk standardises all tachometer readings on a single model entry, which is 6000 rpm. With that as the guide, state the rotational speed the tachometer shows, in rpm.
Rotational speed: 1225 rpm
